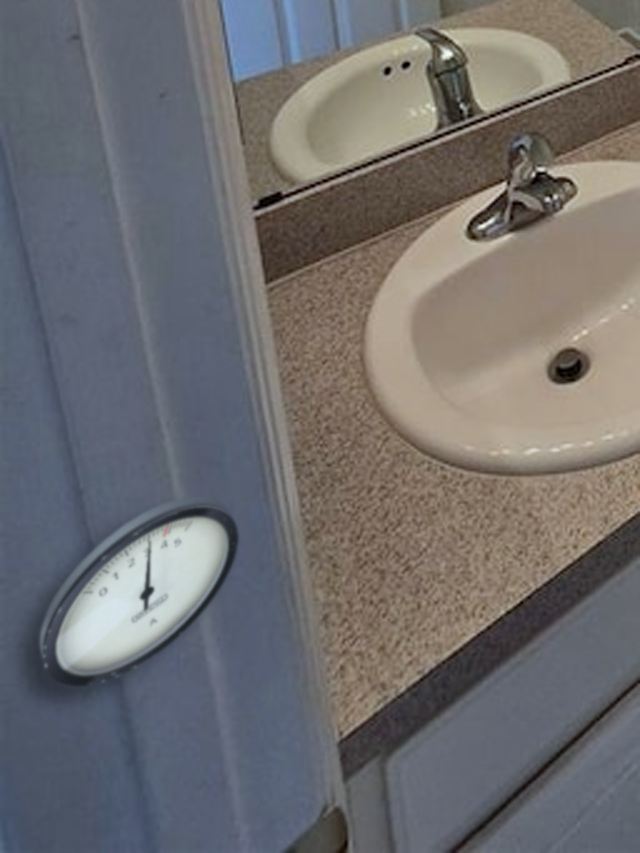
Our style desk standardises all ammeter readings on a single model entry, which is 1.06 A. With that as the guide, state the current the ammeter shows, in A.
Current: 3 A
